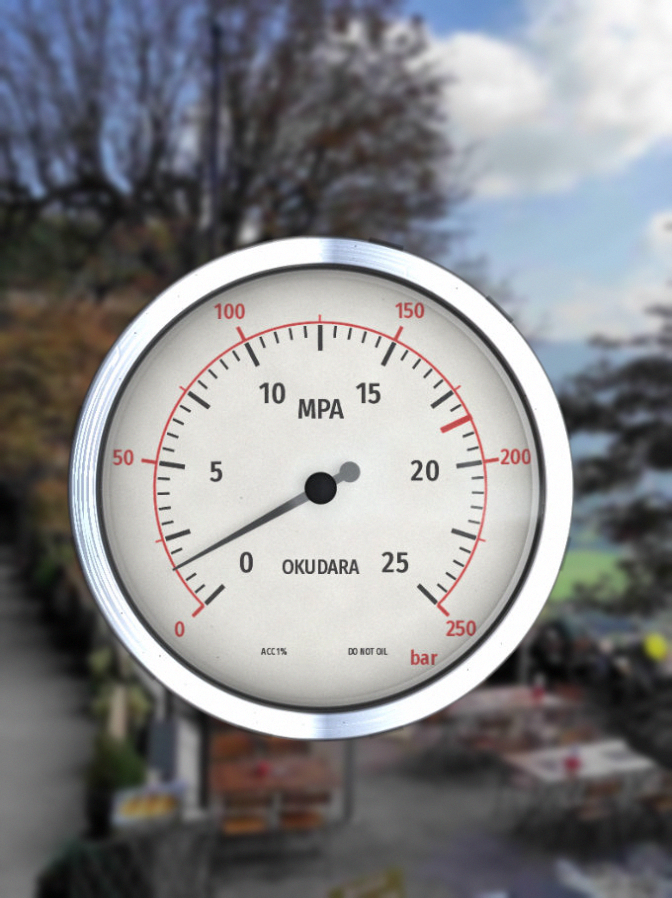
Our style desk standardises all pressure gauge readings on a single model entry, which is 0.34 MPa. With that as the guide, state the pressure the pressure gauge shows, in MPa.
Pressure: 1.5 MPa
